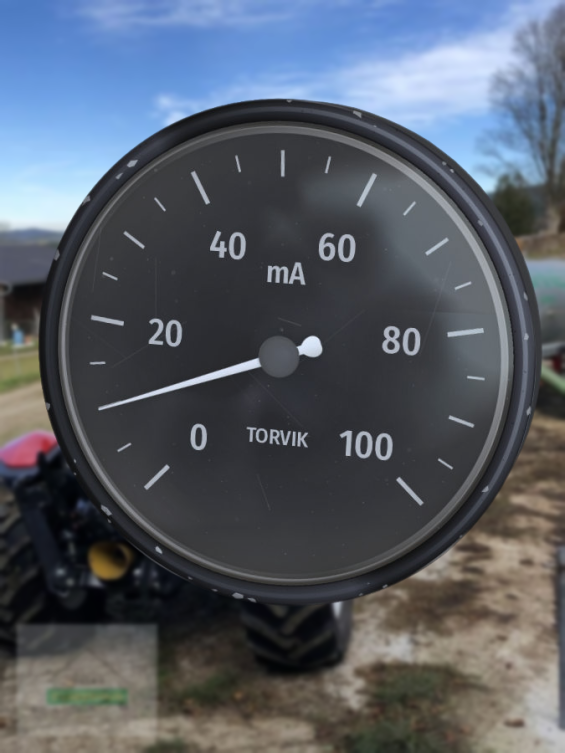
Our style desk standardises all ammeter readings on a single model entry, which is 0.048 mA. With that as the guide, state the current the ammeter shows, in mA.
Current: 10 mA
